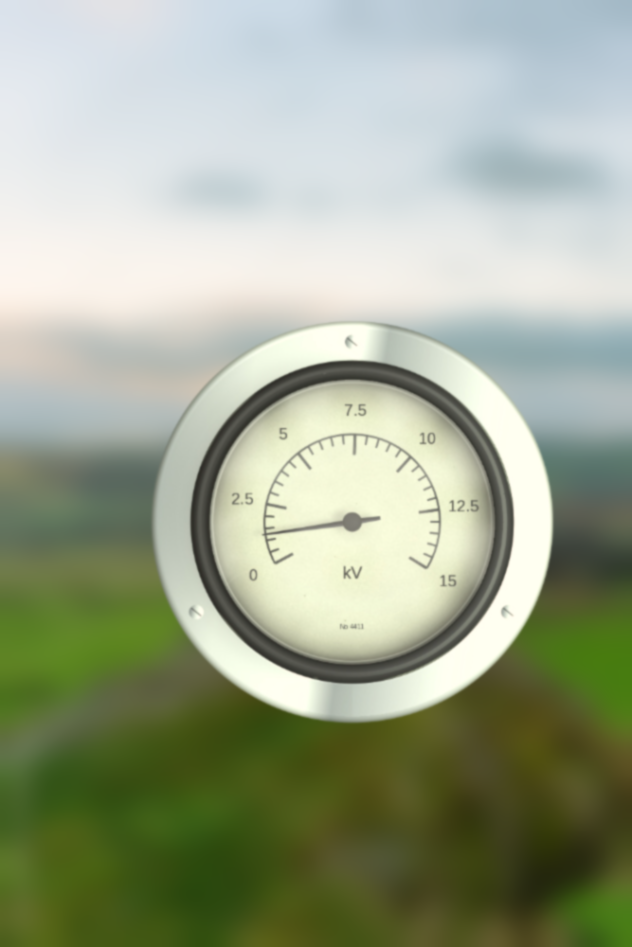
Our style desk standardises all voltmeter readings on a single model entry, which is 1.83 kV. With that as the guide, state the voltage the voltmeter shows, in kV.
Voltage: 1.25 kV
